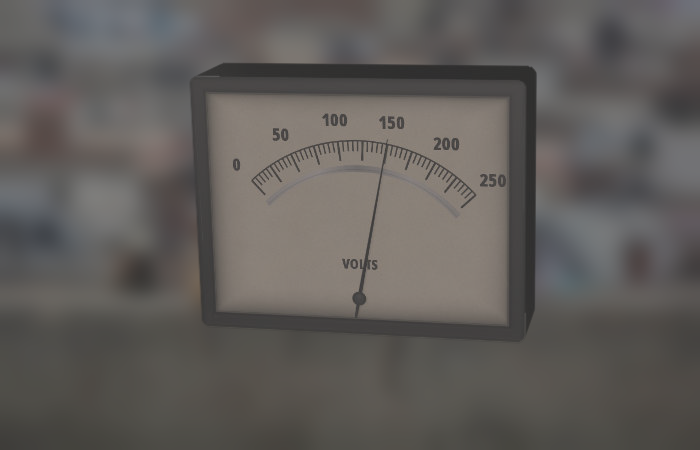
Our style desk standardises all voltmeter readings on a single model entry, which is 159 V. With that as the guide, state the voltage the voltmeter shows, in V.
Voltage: 150 V
